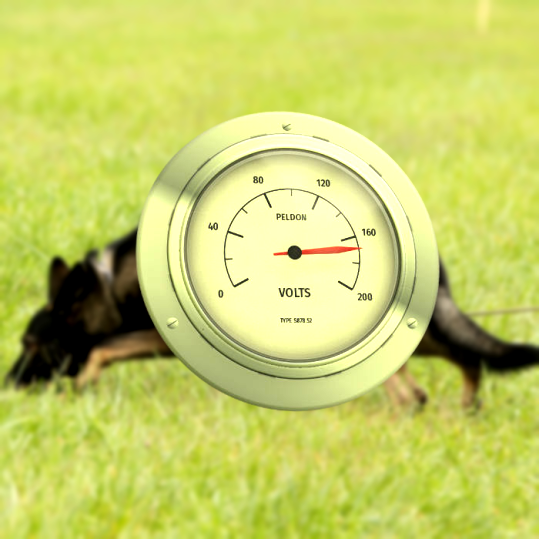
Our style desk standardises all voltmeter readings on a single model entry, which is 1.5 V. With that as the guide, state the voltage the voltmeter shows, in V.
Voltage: 170 V
